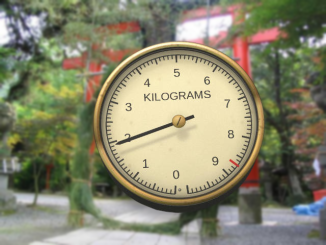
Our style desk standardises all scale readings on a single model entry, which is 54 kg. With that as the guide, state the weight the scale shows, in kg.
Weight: 1.9 kg
